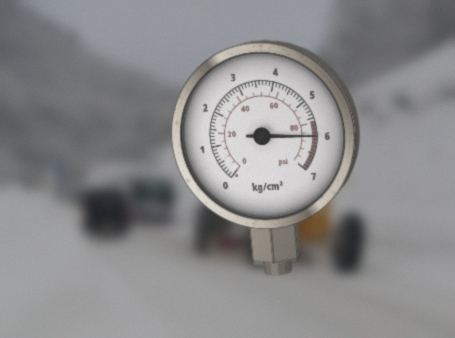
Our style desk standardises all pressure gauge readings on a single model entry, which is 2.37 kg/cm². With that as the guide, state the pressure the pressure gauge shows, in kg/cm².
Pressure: 6 kg/cm²
